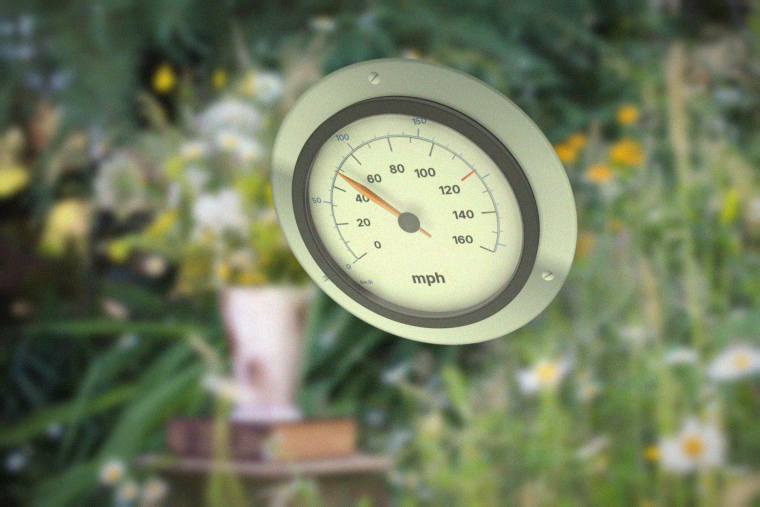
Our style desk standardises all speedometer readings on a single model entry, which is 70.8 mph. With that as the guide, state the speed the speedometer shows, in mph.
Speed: 50 mph
